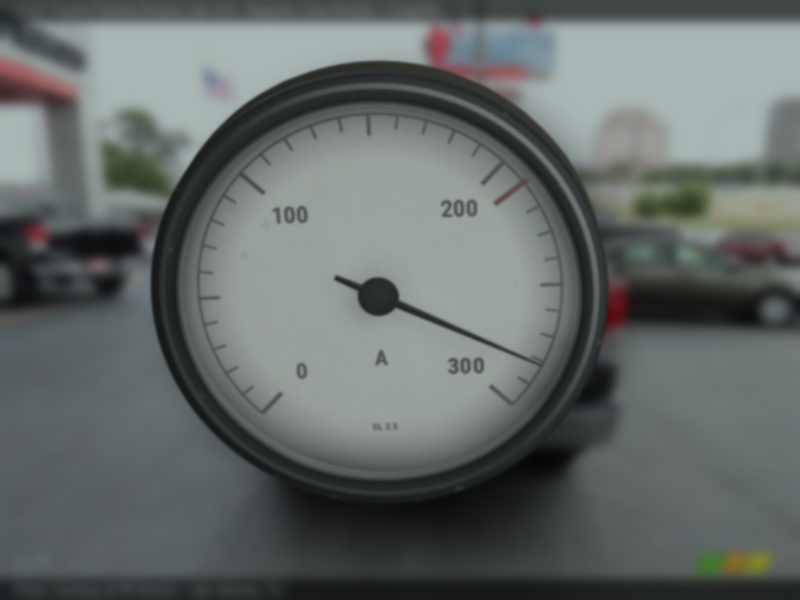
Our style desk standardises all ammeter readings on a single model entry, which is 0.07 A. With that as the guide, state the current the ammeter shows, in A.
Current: 280 A
